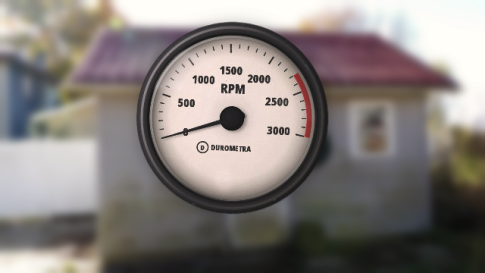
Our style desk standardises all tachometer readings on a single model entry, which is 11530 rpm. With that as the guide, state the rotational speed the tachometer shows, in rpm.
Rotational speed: 0 rpm
